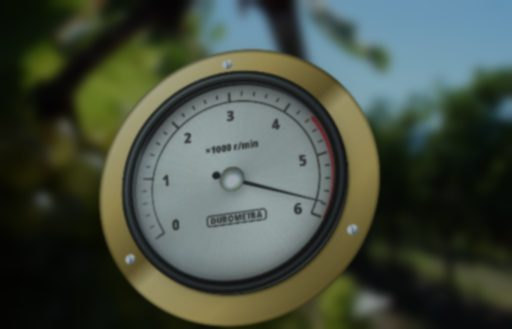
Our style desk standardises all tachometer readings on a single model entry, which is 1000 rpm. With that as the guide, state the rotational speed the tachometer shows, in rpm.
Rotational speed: 5800 rpm
